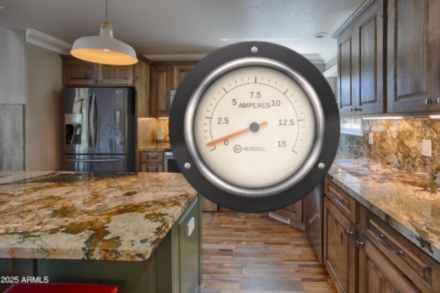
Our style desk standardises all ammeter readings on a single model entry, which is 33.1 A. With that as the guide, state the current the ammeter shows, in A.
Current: 0.5 A
